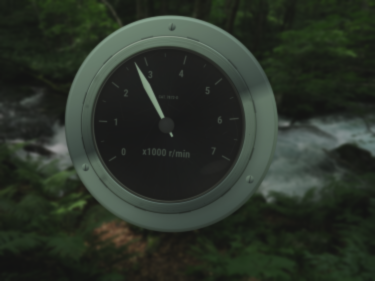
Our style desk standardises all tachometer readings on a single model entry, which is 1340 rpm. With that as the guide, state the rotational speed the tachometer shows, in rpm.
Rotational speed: 2750 rpm
